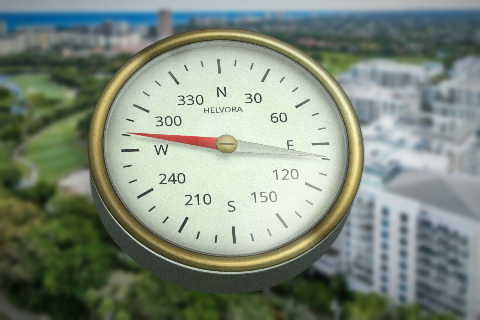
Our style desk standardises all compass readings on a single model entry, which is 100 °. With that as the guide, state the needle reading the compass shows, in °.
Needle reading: 280 °
